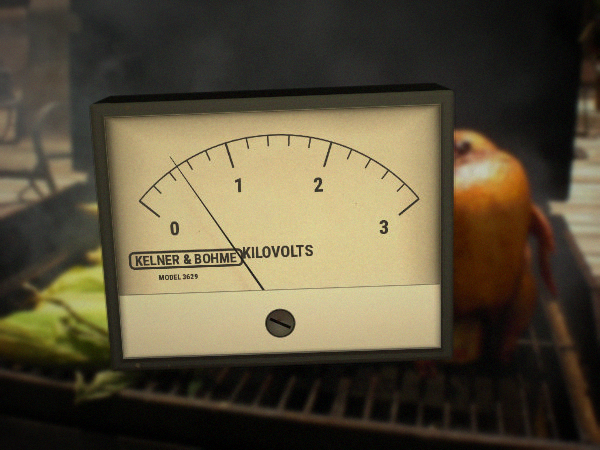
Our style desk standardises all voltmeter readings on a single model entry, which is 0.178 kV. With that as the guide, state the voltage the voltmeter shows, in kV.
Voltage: 0.5 kV
